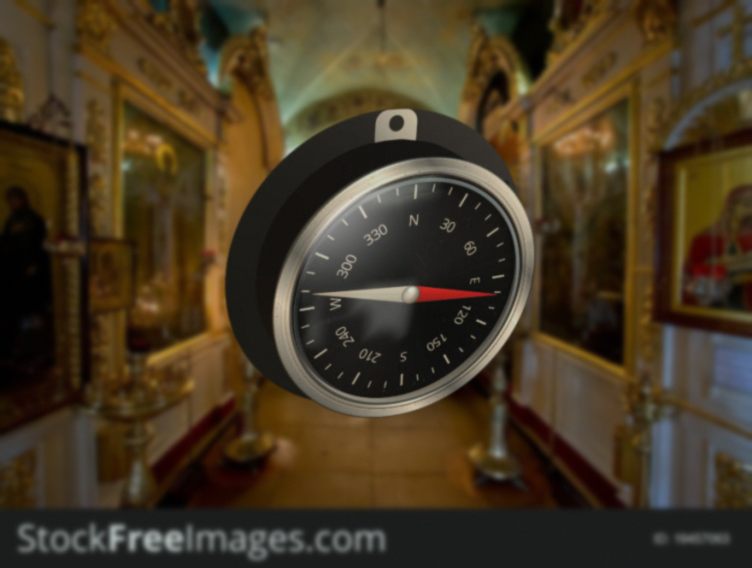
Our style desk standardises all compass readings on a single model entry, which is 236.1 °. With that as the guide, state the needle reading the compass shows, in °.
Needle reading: 100 °
